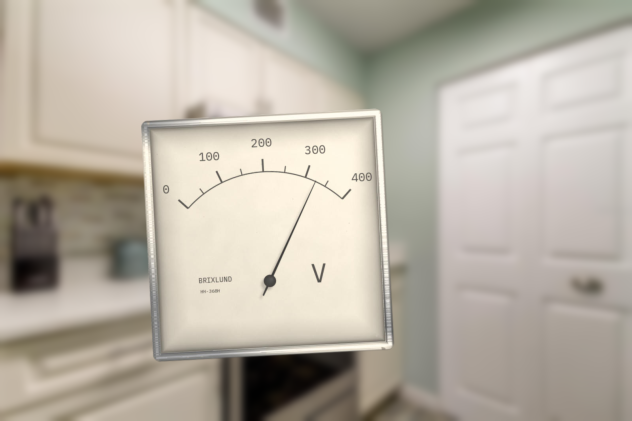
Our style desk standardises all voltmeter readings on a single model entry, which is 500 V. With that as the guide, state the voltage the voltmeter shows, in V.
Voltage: 325 V
